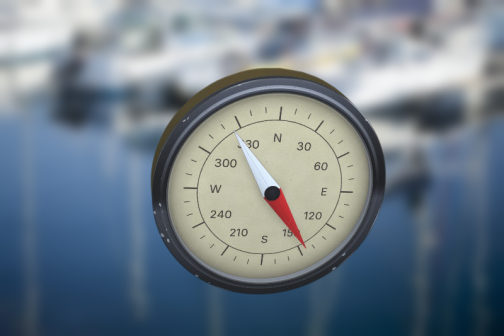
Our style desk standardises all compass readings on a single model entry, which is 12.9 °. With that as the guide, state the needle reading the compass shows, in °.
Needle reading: 145 °
